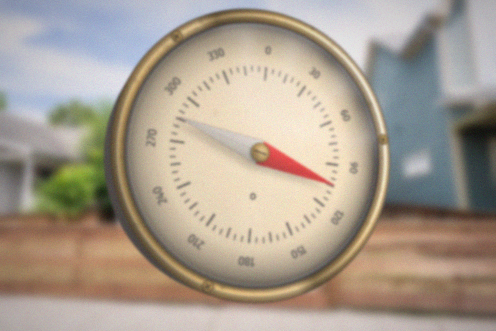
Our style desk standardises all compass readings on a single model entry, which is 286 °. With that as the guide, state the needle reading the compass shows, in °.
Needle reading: 105 °
